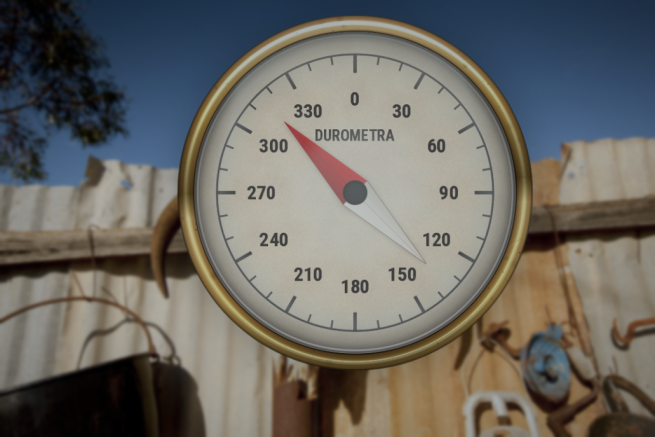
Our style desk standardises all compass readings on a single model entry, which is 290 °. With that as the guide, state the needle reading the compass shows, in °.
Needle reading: 315 °
